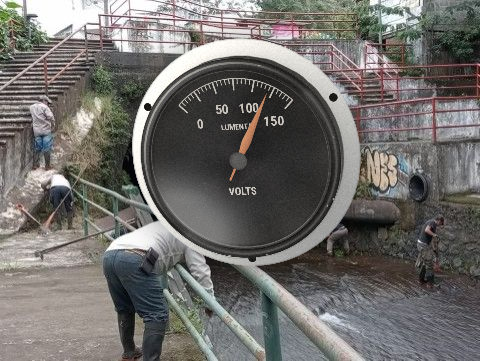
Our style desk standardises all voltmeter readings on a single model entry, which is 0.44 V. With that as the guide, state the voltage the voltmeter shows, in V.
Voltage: 120 V
